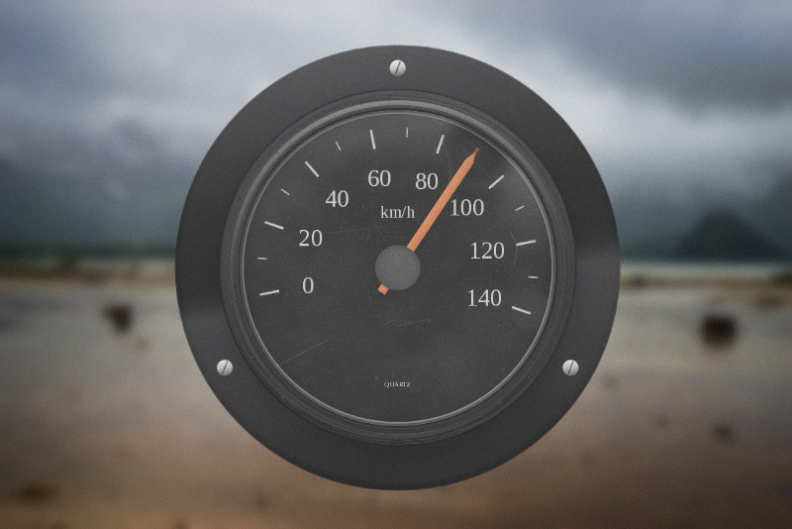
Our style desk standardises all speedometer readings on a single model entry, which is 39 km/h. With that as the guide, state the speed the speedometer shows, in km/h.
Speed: 90 km/h
